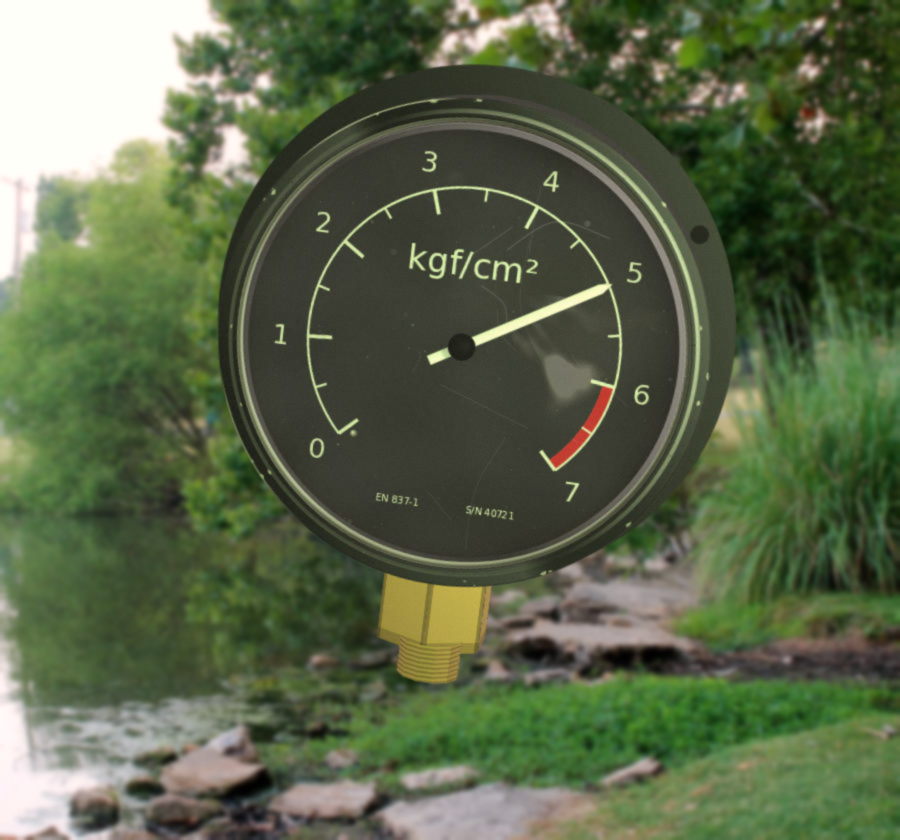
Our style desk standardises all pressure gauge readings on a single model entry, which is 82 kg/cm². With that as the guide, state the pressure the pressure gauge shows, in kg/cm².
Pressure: 5 kg/cm²
